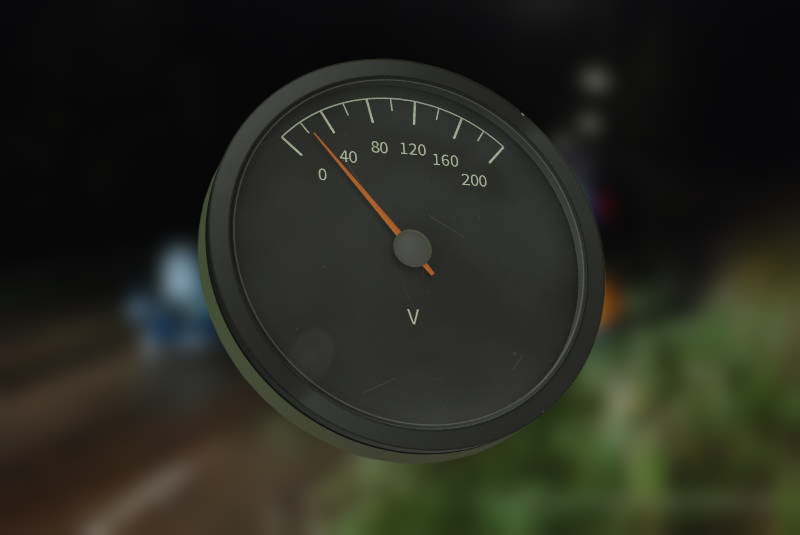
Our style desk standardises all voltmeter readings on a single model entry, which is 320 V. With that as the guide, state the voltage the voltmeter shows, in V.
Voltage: 20 V
